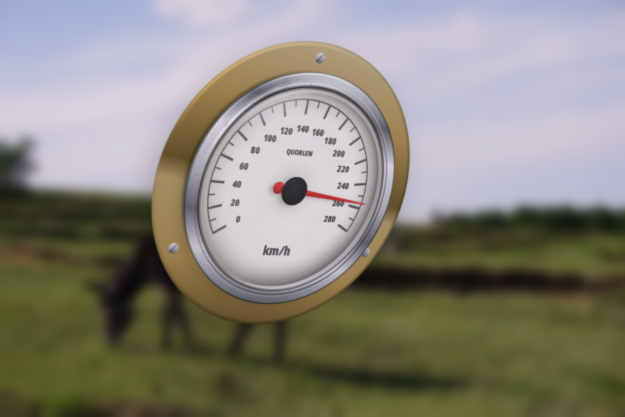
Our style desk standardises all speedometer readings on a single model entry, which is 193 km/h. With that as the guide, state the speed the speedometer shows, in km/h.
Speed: 255 km/h
